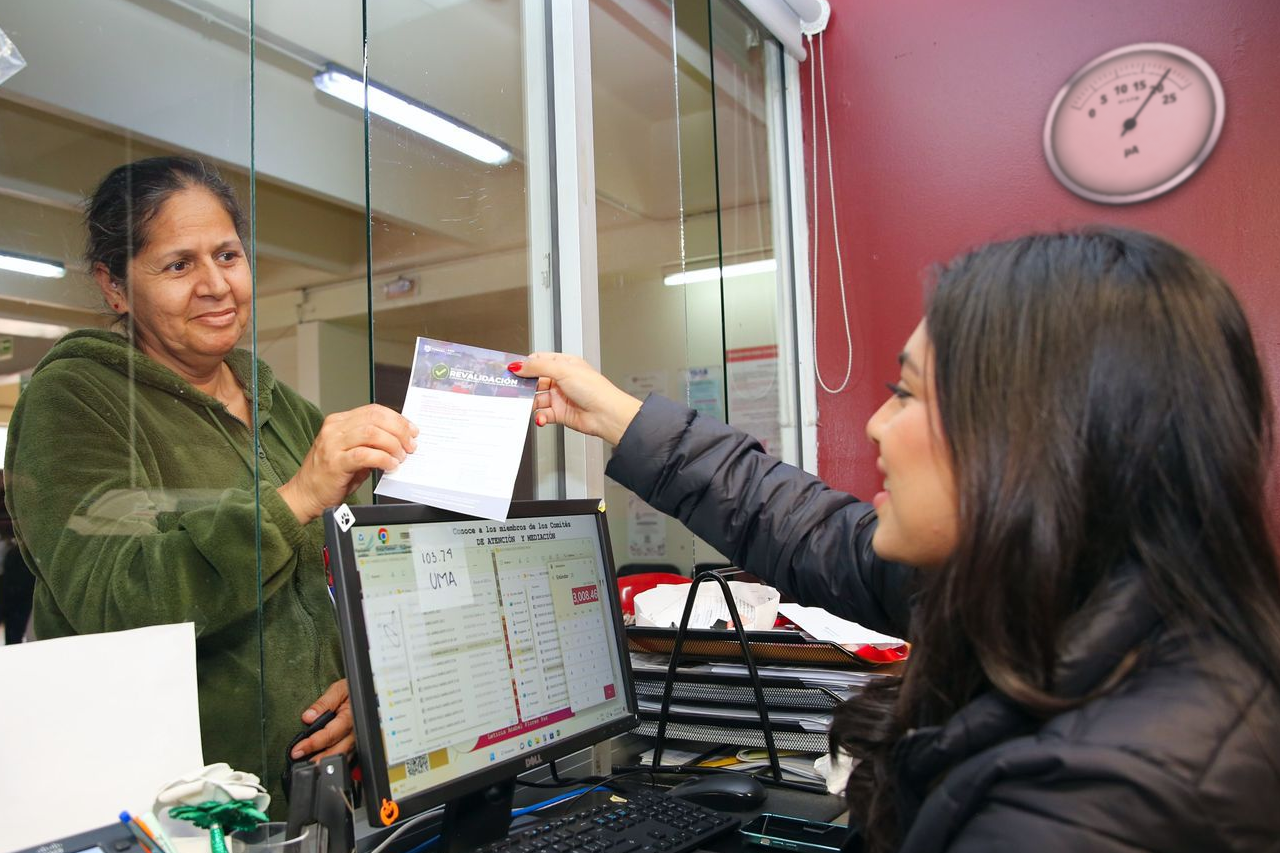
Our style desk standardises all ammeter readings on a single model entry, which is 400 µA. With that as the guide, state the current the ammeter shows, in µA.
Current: 20 µA
